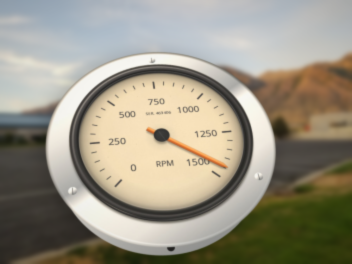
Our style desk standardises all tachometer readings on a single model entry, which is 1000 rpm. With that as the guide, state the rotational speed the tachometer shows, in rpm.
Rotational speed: 1450 rpm
